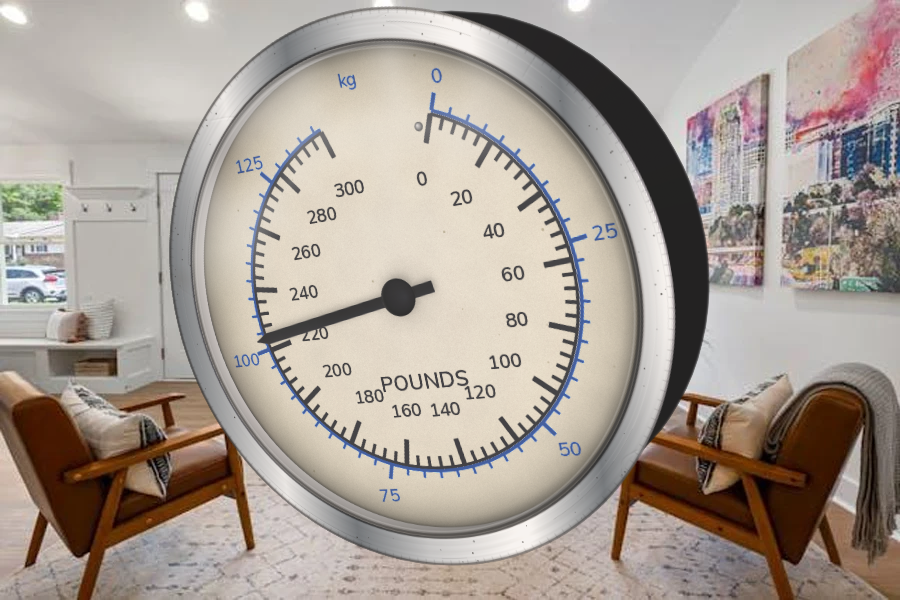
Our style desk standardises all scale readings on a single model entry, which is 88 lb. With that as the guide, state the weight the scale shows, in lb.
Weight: 224 lb
